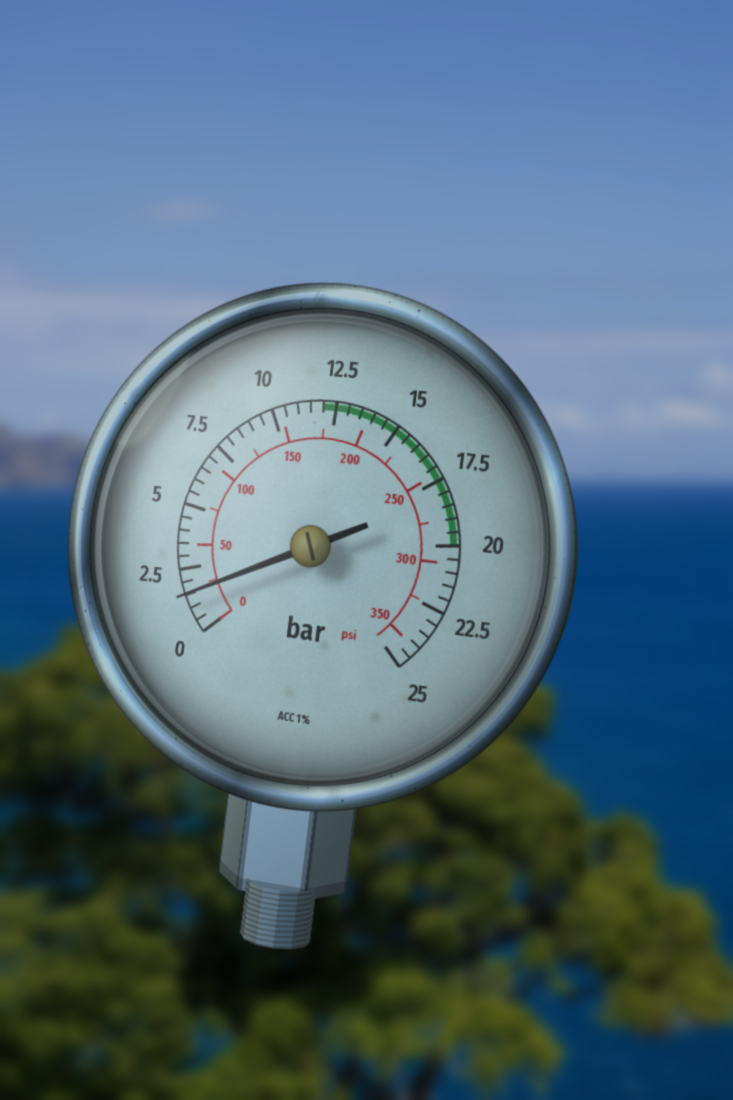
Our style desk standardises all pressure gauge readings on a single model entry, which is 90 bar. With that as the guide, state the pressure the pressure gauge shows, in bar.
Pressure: 1.5 bar
